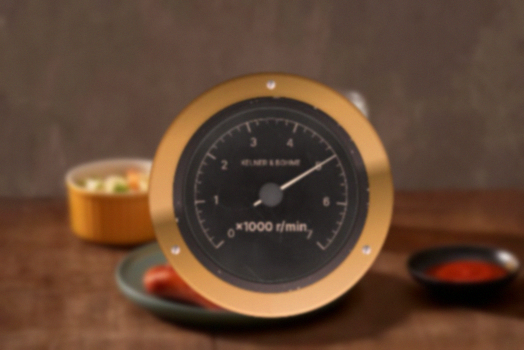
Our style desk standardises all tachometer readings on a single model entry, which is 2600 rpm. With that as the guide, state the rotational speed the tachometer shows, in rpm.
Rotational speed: 5000 rpm
